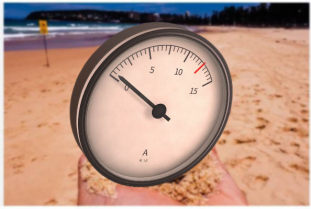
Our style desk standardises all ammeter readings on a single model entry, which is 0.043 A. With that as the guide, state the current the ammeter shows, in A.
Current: 0.5 A
